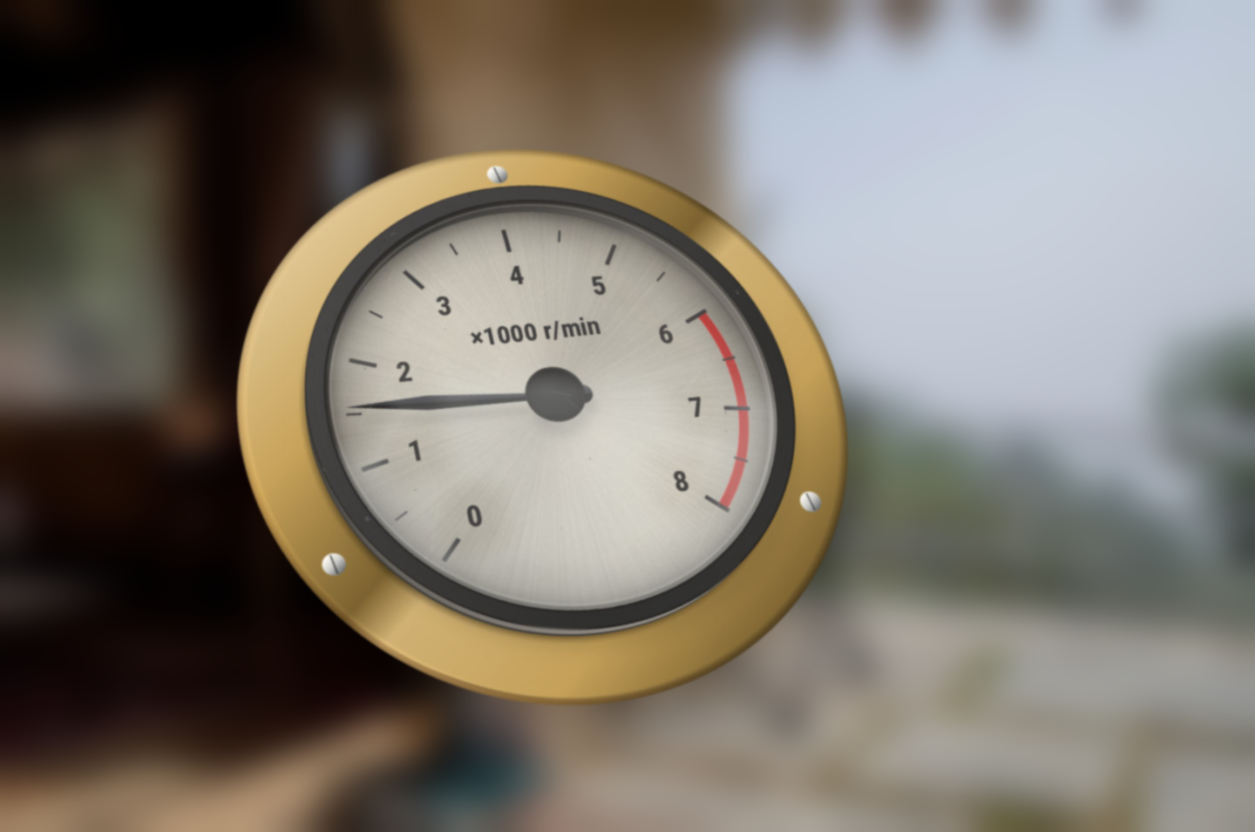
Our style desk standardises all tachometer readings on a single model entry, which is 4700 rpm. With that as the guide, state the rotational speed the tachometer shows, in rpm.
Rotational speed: 1500 rpm
